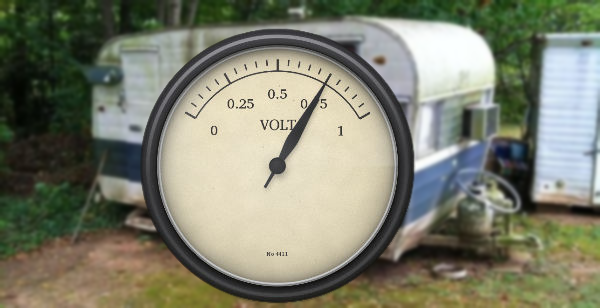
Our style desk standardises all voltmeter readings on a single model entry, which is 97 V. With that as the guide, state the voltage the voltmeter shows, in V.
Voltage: 0.75 V
